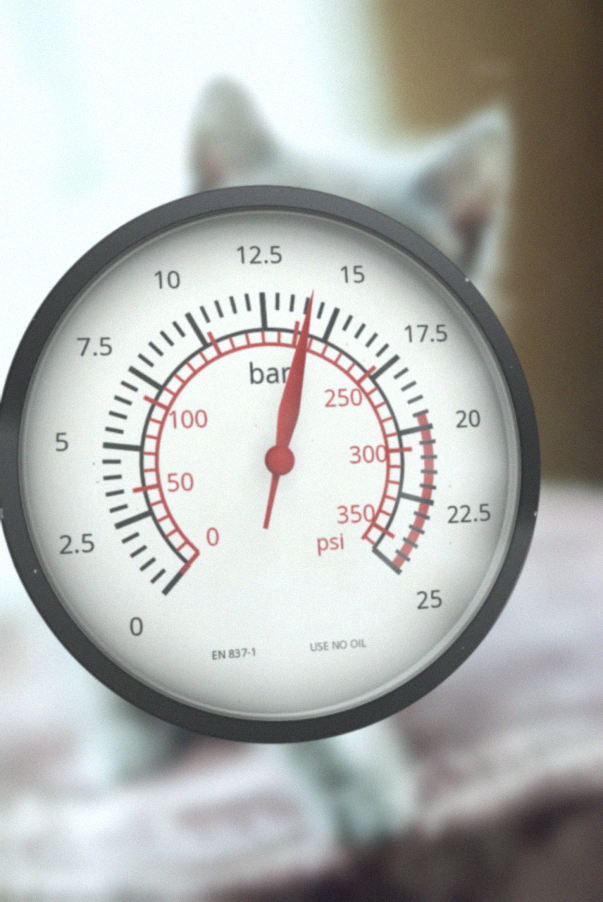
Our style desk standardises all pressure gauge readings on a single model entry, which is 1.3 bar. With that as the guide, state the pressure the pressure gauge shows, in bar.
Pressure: 14 bar
